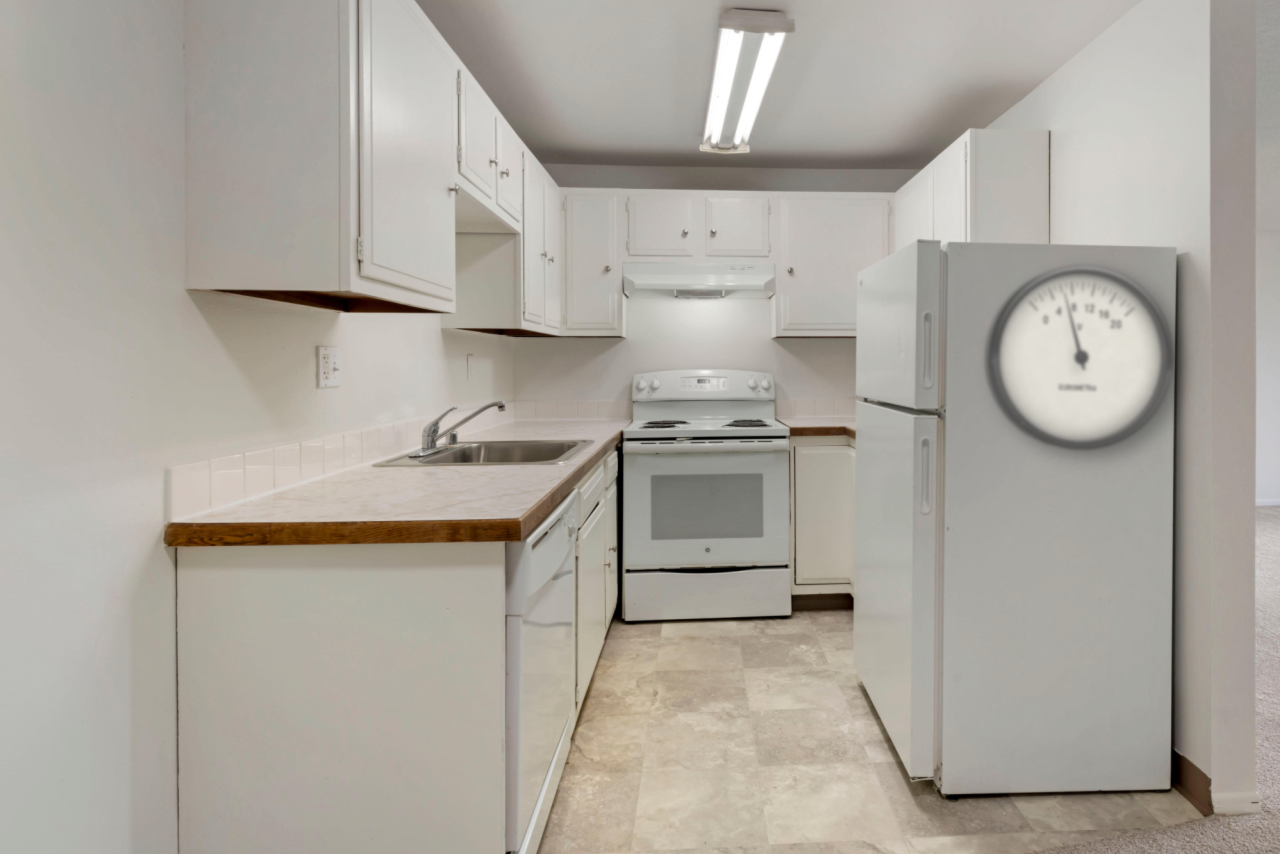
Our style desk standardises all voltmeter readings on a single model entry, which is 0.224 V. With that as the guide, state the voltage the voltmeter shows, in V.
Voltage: 6 V
